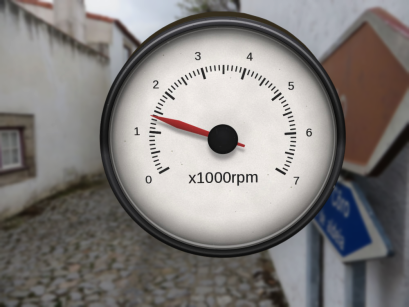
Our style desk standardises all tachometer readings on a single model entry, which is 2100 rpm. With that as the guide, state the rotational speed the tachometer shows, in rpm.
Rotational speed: 1400 rpm
